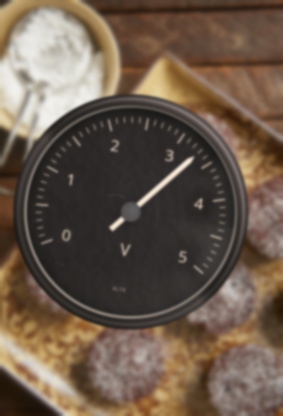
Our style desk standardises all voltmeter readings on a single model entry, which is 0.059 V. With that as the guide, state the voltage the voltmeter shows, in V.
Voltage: 3.3 V
